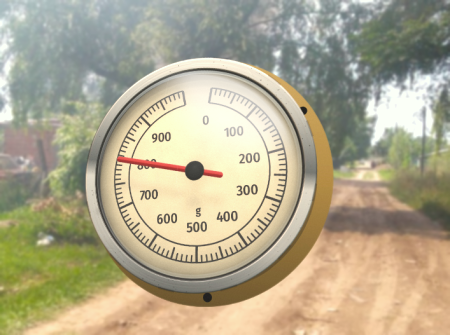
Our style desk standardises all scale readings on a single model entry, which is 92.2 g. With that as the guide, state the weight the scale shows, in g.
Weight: 800 g
